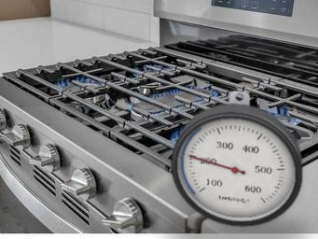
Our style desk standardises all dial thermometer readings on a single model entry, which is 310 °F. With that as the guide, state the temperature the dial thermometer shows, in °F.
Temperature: 200 °F
